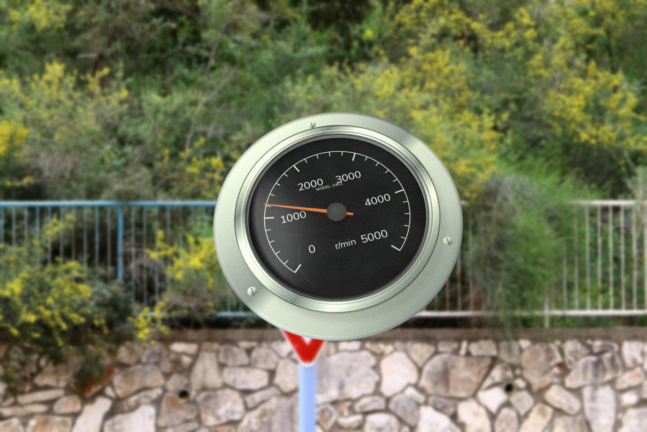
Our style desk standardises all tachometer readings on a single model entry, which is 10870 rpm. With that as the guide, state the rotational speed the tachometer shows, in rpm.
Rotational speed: 1200 rpm
